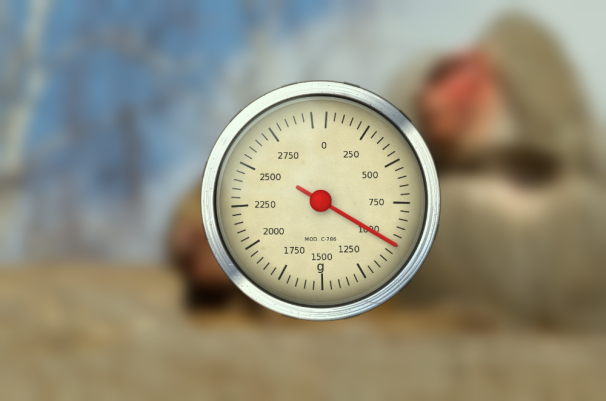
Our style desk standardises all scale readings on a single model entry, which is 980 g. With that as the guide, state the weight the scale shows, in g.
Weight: 1000 g
